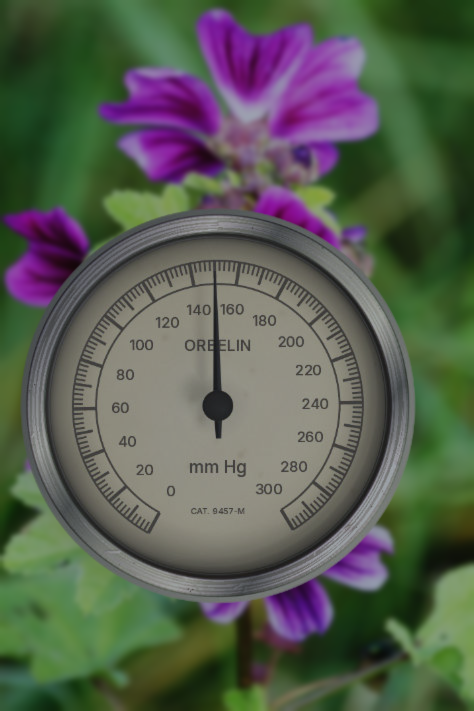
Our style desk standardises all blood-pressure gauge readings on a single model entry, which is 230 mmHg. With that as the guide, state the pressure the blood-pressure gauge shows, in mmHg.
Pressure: 150 mmHg
